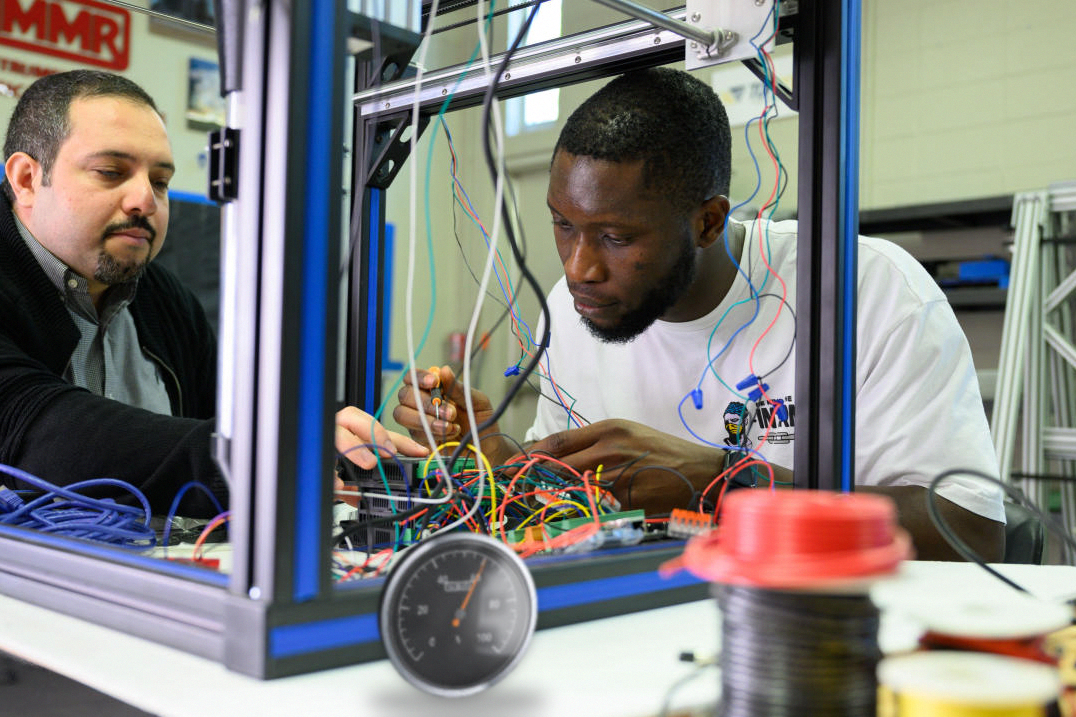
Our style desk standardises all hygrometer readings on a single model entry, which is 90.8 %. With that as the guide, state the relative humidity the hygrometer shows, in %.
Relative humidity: 60 %
